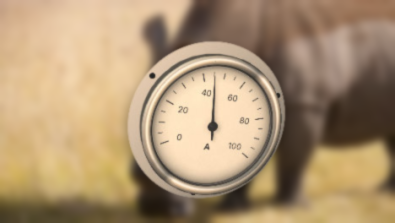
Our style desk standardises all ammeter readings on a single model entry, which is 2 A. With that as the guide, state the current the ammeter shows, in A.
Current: 45 A
